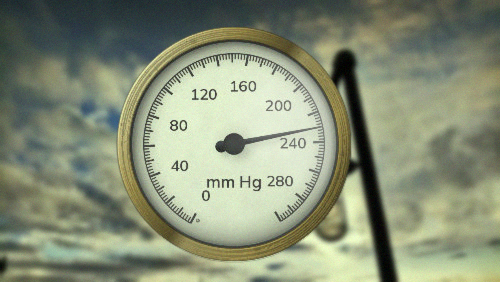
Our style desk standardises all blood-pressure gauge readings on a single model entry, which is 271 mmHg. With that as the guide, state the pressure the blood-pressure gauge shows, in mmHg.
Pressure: 230 mmHg
